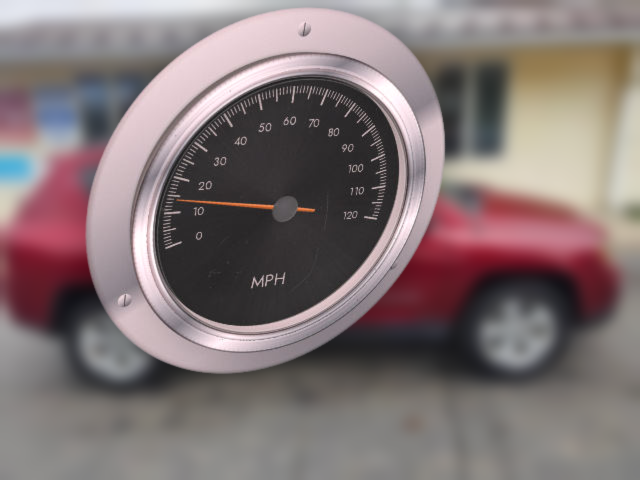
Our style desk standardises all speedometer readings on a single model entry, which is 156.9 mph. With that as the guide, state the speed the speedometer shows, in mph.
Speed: 15 mph
